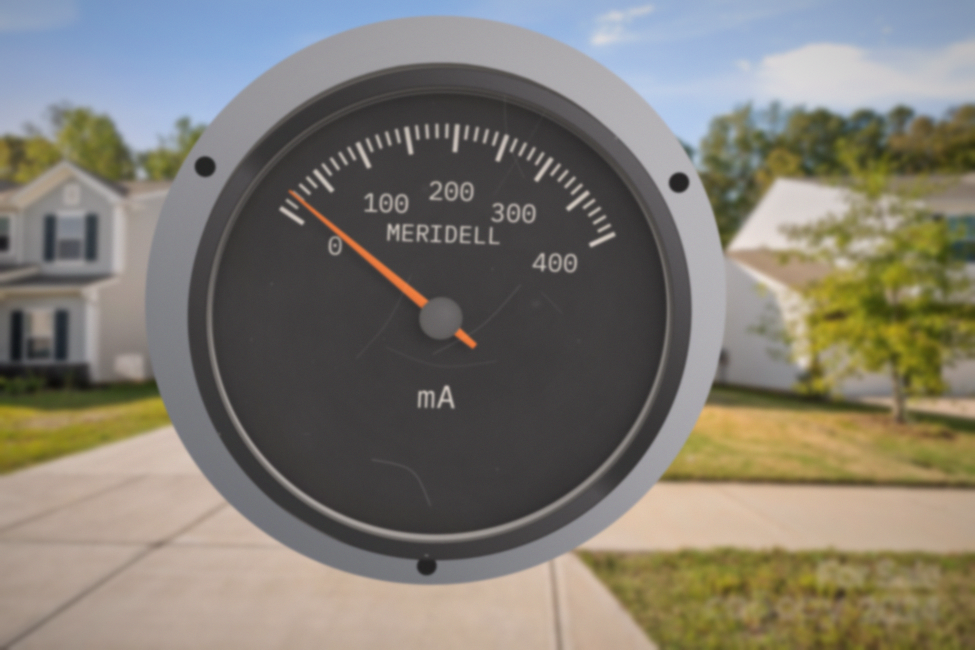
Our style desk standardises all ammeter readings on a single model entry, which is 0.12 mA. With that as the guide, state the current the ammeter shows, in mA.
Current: 20 mA
